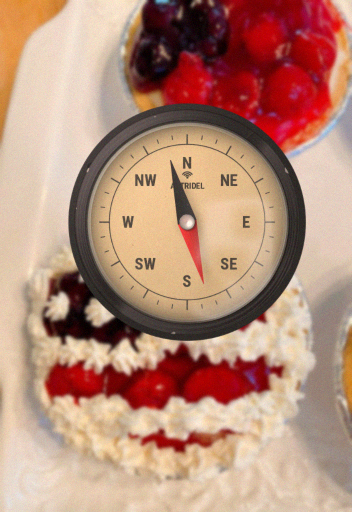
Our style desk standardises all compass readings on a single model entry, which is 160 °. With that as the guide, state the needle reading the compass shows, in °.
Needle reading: 165 °
